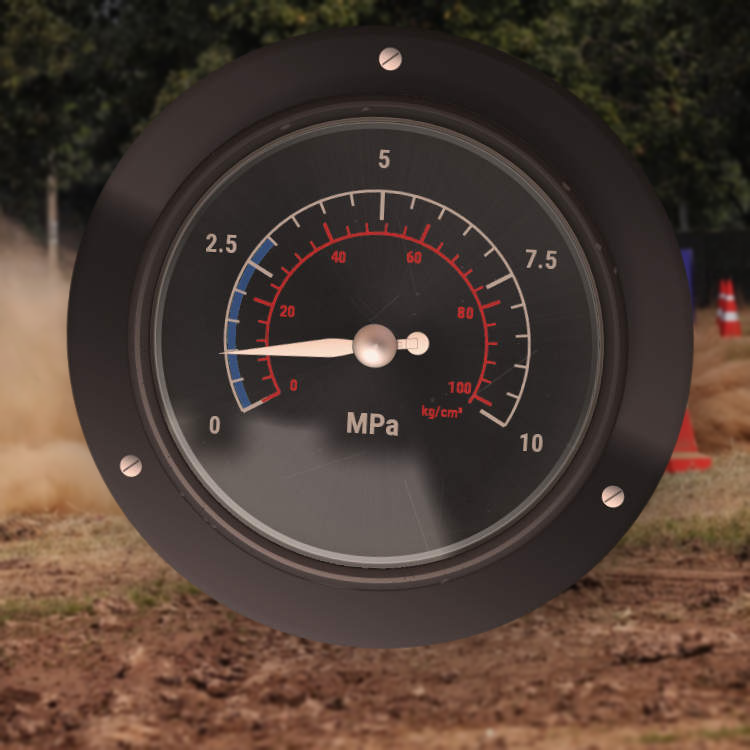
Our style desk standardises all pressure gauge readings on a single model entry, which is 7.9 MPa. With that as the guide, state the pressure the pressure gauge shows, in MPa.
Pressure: 1 MPa
